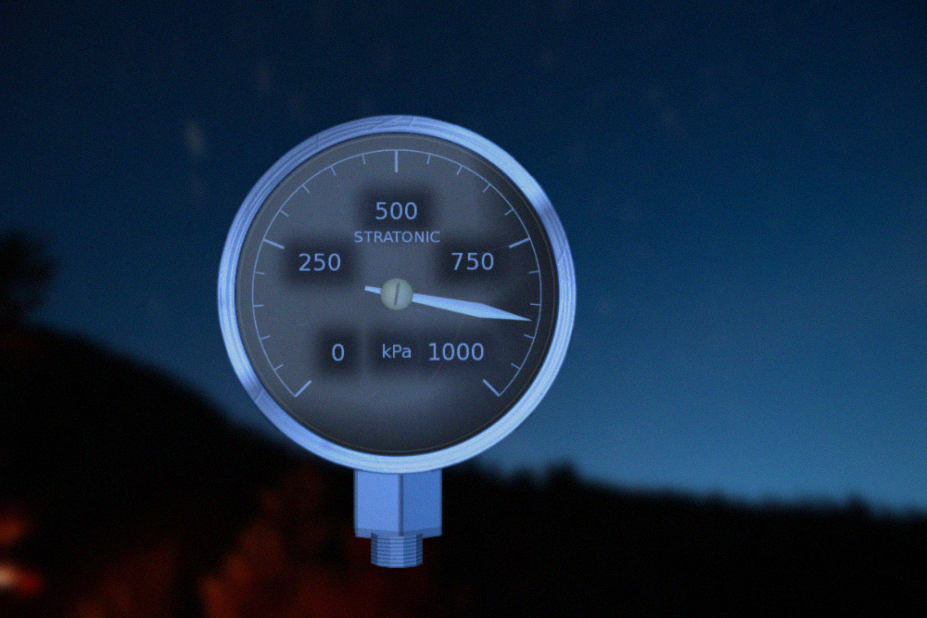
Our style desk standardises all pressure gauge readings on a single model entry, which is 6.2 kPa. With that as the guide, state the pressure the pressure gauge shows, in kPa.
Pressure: 875 kPa
